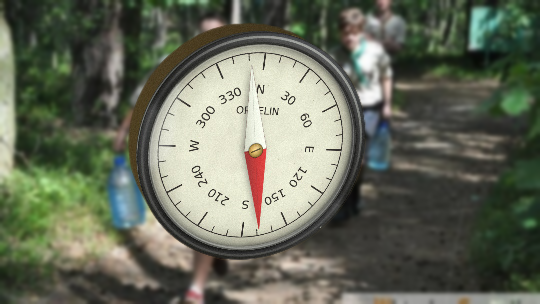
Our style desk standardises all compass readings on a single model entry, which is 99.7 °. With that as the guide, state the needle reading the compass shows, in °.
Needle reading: 170 °
